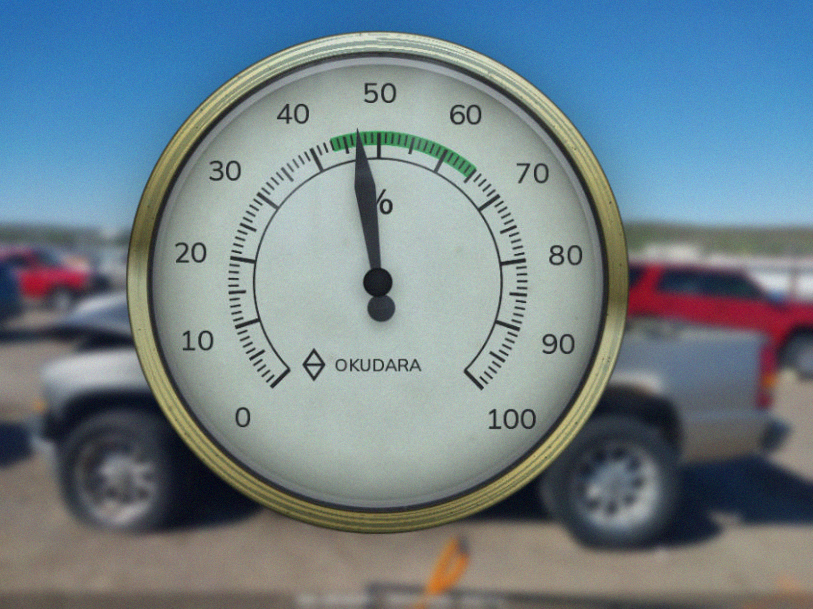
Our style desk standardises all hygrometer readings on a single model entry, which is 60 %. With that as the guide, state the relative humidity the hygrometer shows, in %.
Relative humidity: 47 %
